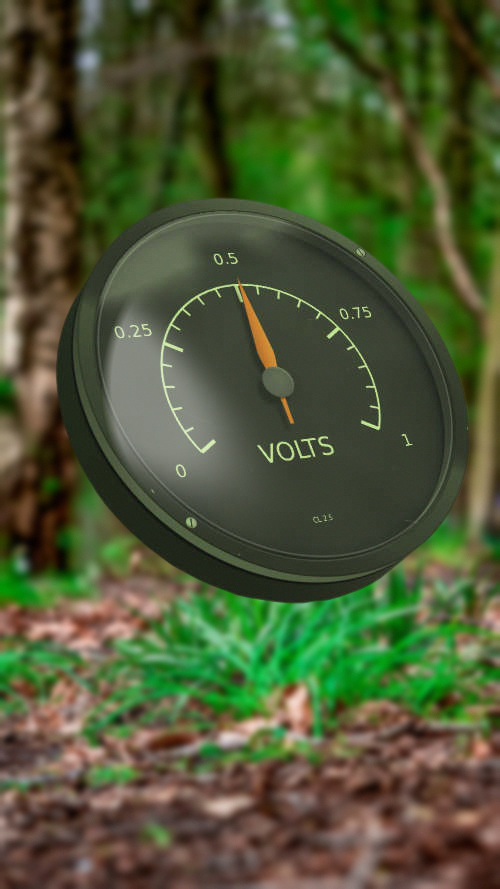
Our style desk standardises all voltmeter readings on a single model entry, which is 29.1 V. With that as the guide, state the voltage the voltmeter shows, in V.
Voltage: 0.5 V
